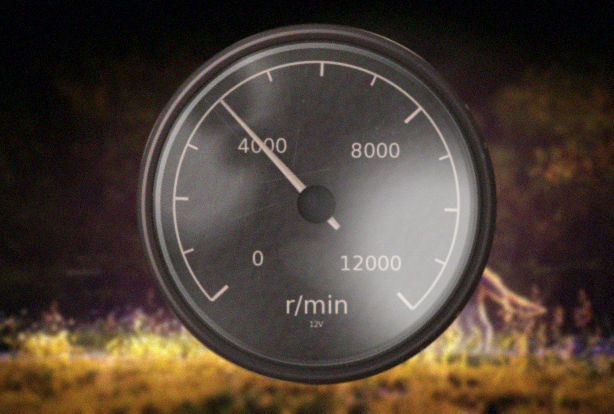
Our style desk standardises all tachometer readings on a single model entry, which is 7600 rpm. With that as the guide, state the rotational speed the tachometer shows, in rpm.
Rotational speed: 4000 rpm
